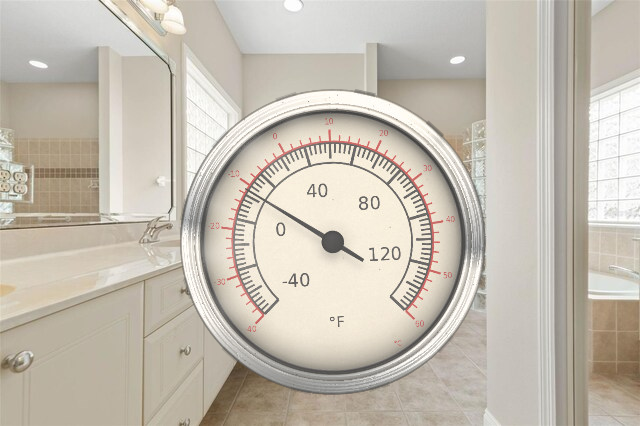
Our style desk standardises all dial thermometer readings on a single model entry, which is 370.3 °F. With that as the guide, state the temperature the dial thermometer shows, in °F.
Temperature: 12 °F
